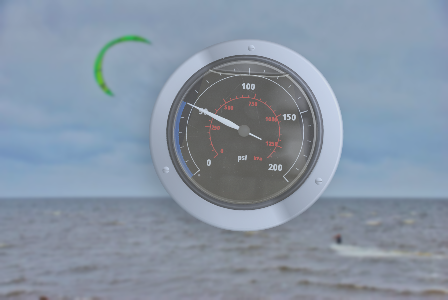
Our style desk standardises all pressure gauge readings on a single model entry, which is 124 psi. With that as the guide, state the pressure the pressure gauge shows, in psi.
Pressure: 50 psi
